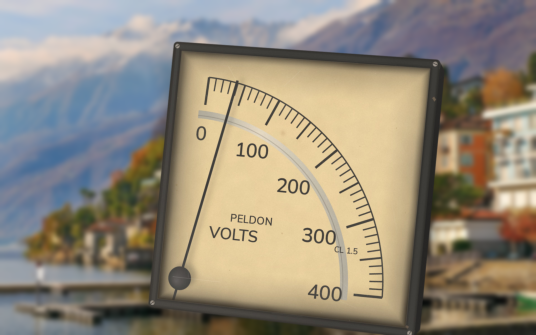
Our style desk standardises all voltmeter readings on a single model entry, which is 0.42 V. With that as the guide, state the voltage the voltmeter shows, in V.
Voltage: 40 V
